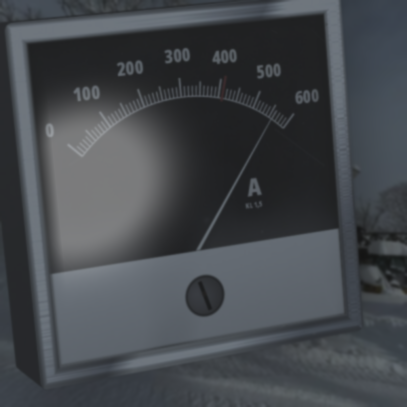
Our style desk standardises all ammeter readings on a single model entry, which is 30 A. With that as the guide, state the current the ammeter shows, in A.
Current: 550 A
